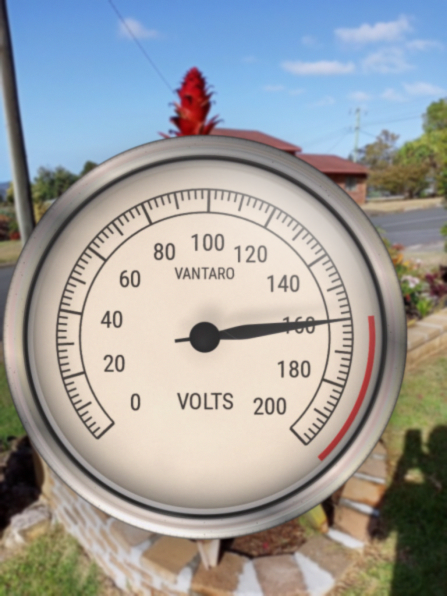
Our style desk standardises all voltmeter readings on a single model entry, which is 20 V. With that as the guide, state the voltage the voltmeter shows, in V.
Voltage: 160 V
